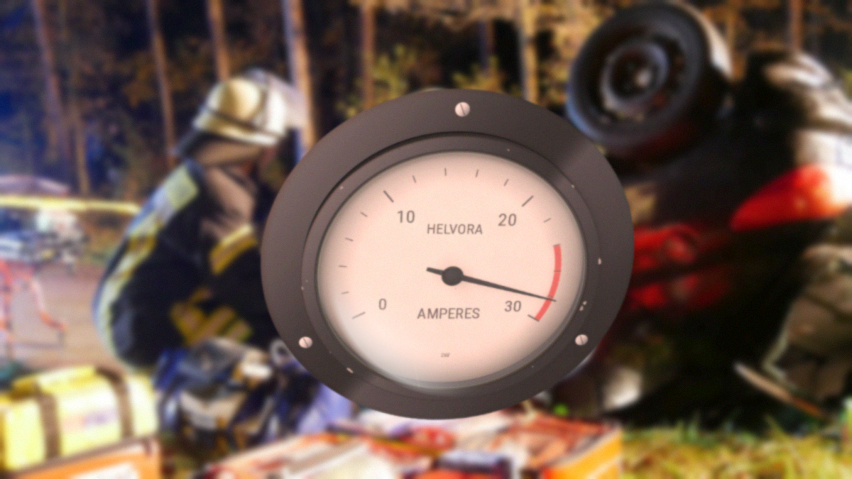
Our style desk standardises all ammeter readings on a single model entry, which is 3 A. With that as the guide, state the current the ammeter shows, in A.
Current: 28 A
